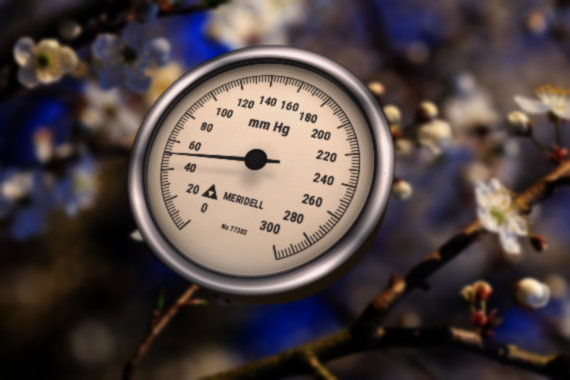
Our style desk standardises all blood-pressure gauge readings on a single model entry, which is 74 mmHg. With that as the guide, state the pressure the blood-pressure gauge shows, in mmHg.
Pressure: 50 mmHg
